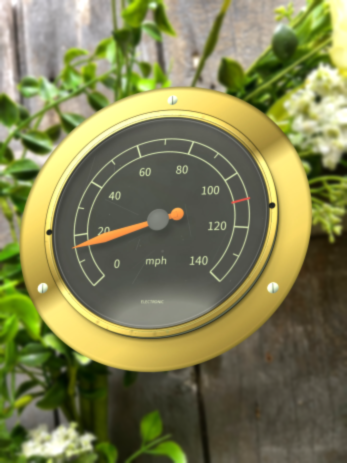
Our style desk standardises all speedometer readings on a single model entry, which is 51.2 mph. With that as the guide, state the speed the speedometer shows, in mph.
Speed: 15 mph
